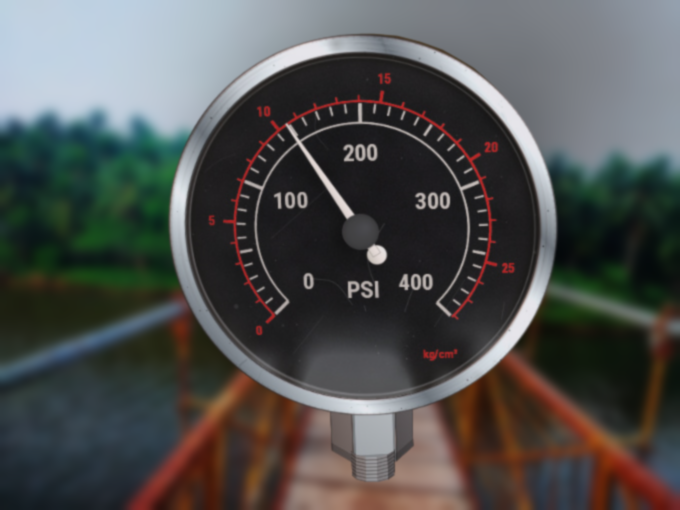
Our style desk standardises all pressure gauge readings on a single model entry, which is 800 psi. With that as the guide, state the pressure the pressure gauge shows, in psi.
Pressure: 150 psi
